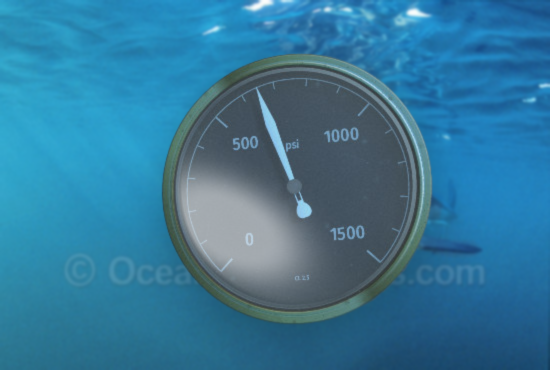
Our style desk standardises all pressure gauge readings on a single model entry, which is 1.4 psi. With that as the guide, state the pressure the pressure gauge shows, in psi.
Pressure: 650 psi
